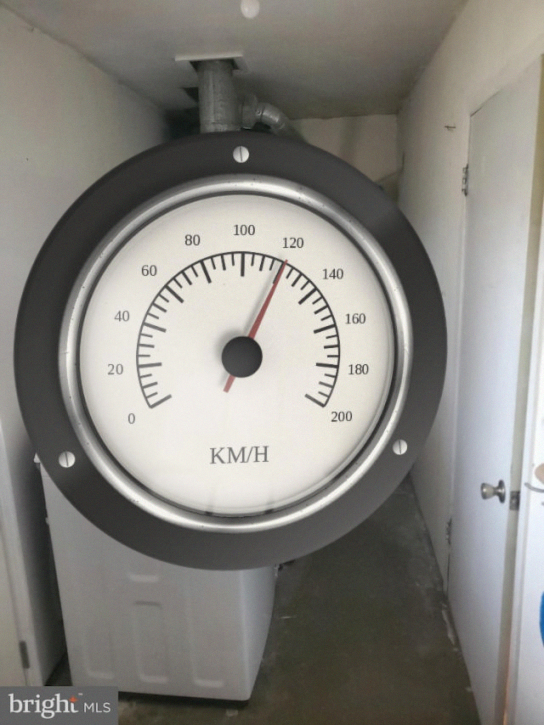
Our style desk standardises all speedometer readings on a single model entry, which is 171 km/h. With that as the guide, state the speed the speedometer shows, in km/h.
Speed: 120 km/h
